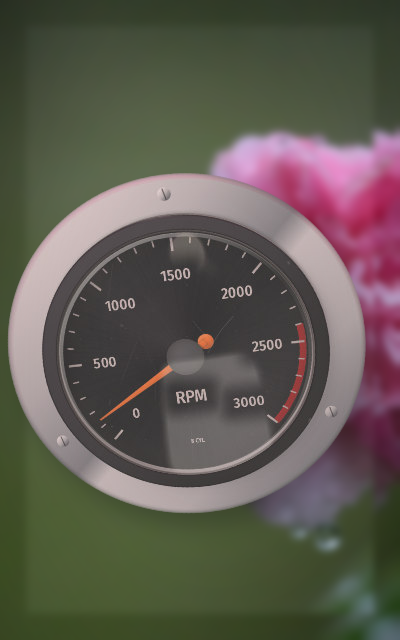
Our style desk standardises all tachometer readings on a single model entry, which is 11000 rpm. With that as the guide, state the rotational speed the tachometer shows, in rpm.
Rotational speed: 150 rpm
